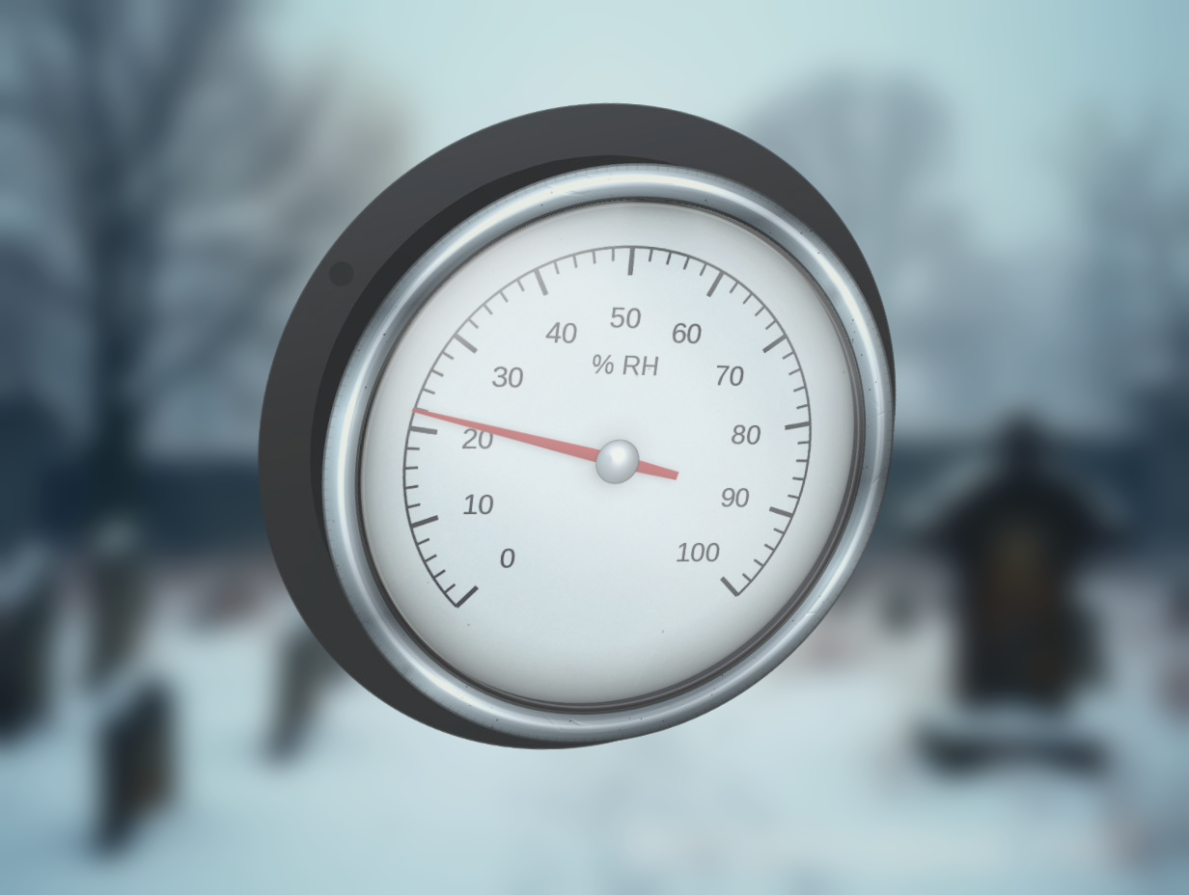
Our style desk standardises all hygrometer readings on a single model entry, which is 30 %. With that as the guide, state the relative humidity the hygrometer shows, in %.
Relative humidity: 22 %
